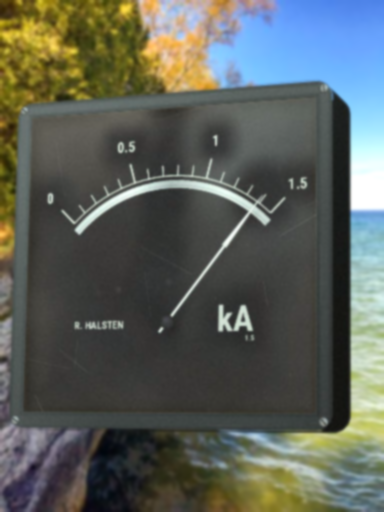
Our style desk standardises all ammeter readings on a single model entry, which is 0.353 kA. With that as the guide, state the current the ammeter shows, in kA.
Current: 1.4 kA
